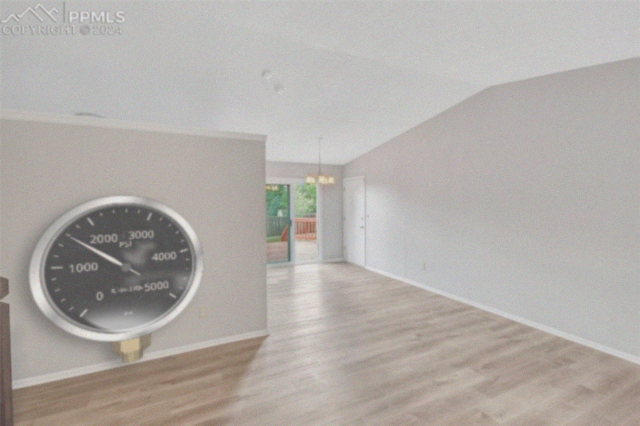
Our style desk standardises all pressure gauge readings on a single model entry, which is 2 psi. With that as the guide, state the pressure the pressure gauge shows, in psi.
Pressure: 1600 psi
